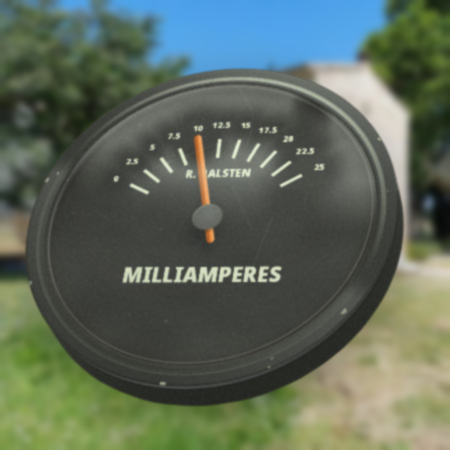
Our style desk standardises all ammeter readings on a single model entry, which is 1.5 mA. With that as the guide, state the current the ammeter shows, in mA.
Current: 10 mA
